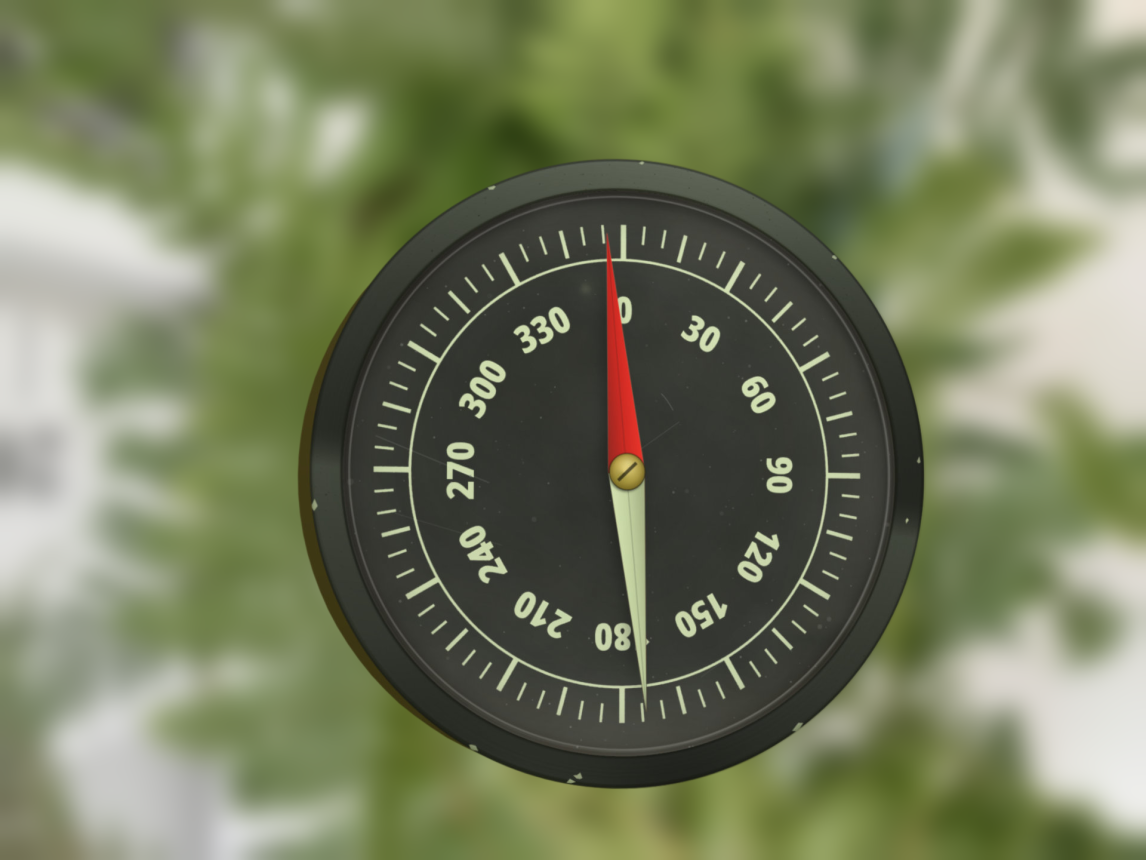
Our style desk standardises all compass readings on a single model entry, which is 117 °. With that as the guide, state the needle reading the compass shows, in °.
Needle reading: 355 °
